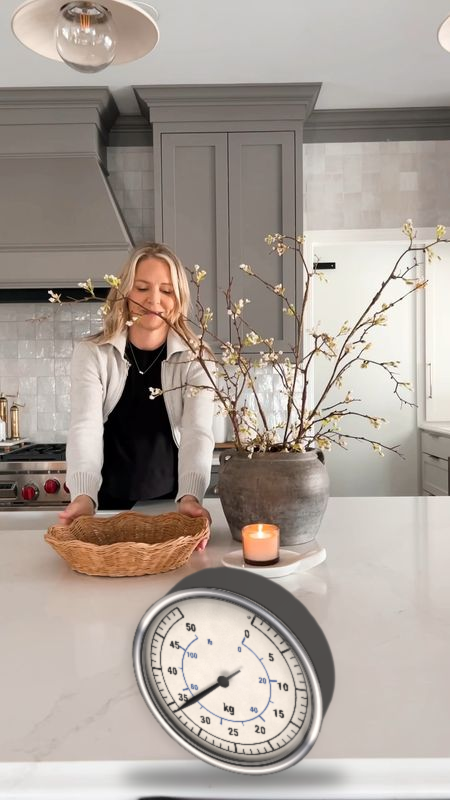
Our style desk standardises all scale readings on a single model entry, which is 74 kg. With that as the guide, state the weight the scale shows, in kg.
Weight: 34 kg
